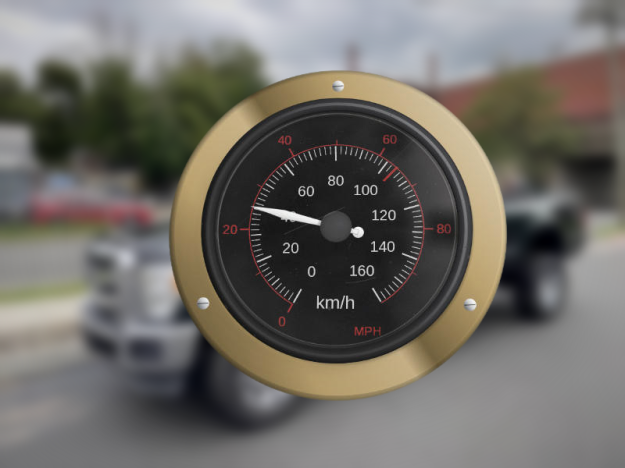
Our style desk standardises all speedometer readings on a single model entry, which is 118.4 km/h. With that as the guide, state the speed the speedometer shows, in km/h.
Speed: 40 km/h
